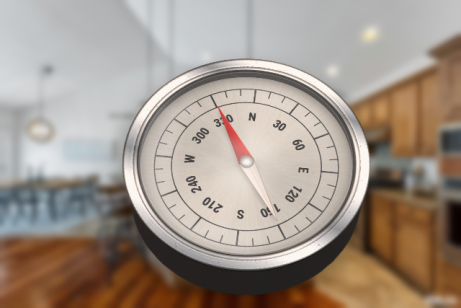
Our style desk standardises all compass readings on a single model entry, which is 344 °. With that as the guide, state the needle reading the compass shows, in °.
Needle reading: 330 °
